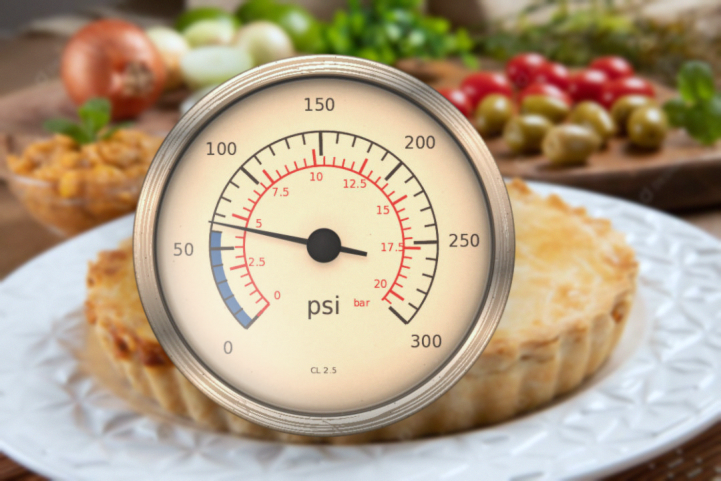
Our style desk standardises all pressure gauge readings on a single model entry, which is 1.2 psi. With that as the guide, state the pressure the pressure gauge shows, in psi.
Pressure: 65 psi
